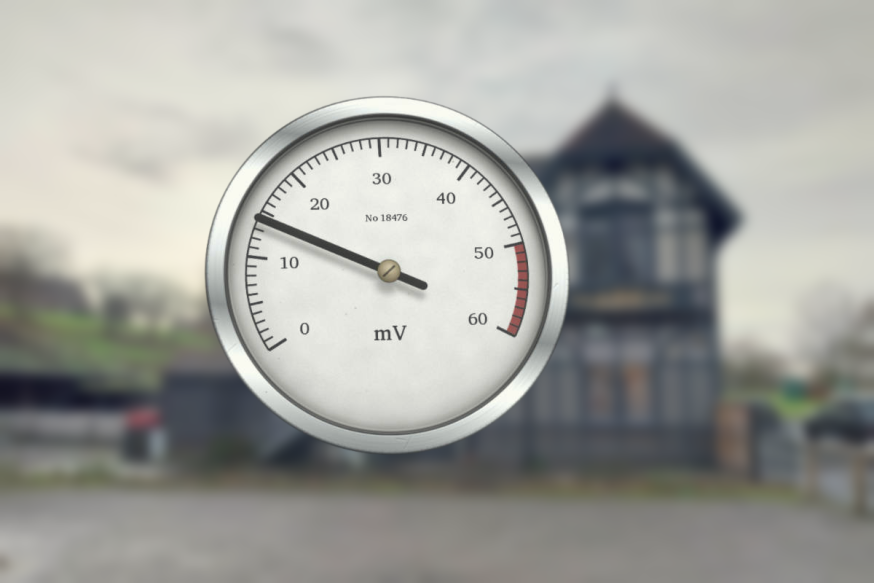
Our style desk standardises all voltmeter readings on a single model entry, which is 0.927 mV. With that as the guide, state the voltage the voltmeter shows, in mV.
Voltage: 14 mV
